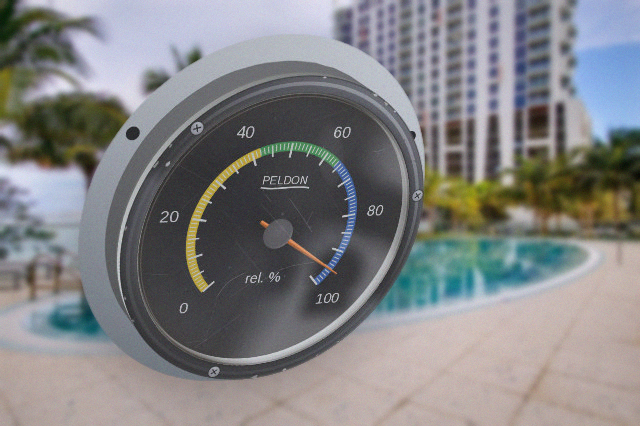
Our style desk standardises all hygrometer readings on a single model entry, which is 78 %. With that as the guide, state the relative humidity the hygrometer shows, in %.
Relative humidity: 95 %
